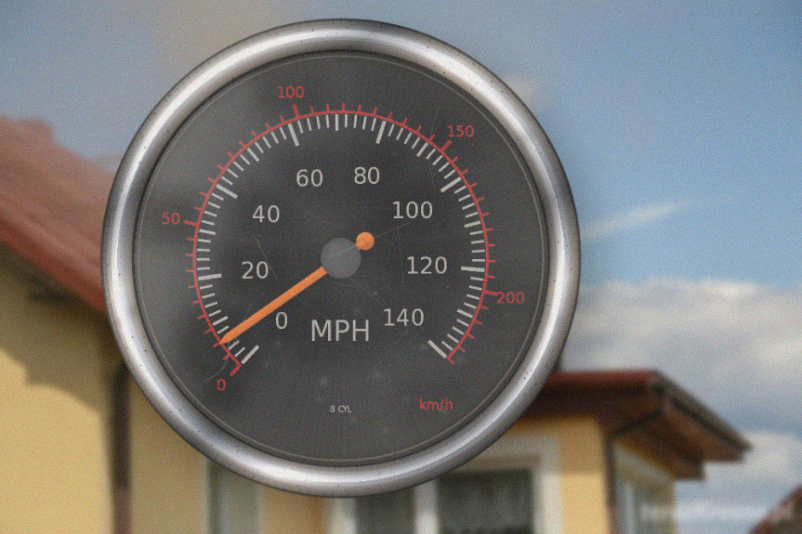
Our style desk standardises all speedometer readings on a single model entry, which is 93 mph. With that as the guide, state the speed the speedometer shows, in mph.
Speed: 6 mph
